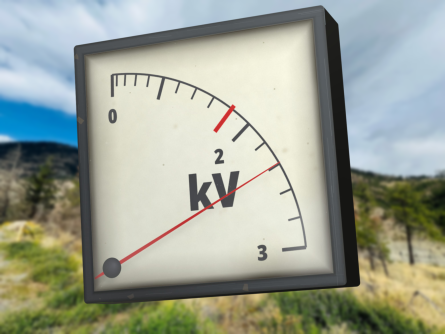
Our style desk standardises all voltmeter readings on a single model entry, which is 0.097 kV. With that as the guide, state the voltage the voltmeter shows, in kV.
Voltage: 2.4 kV
